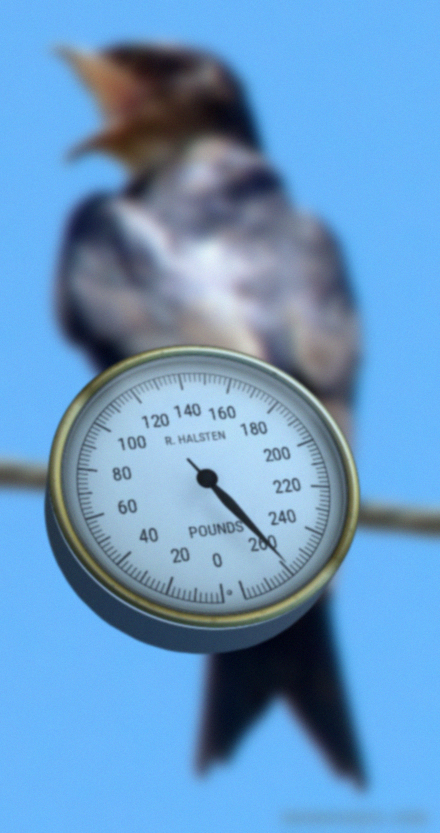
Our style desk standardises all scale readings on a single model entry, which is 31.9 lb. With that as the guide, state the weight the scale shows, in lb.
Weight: 260 lb
